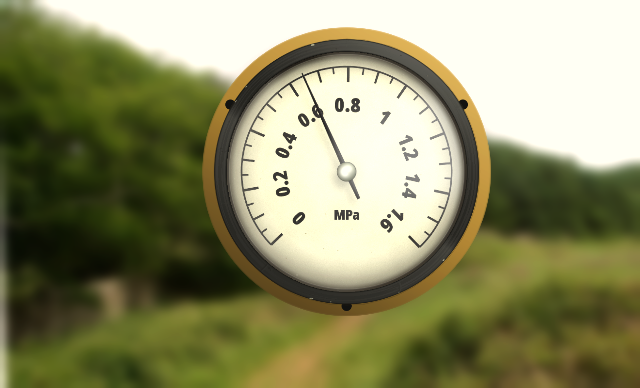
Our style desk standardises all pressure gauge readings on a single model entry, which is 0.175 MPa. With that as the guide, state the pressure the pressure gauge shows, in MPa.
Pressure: 0.65 MPa
